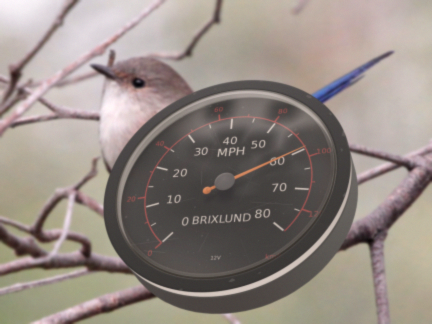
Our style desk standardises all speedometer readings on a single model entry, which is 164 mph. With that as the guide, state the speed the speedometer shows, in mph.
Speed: 60 mph
